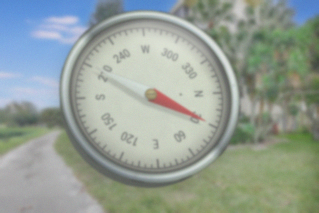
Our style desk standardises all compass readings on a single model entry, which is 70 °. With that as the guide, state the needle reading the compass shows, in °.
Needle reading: 30 °
